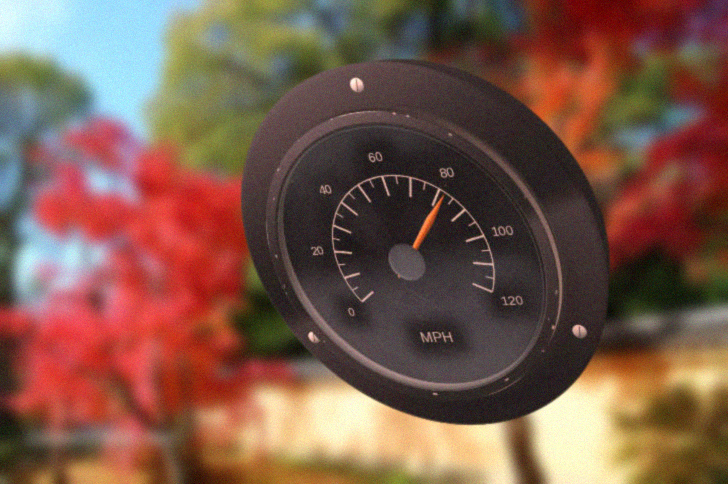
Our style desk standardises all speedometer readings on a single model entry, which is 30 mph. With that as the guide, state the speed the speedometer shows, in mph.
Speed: 82.5 mph
